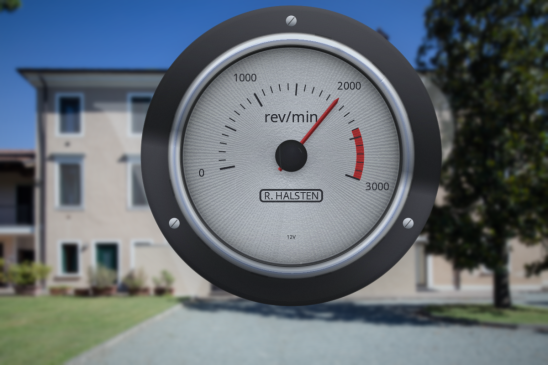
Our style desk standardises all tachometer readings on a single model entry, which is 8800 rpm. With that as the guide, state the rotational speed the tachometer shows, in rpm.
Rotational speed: 2000 rpm
